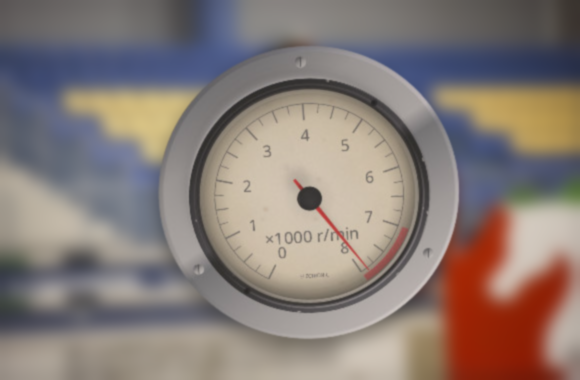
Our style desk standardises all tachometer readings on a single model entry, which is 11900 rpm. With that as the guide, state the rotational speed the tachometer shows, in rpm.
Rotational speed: 7875 rpm
